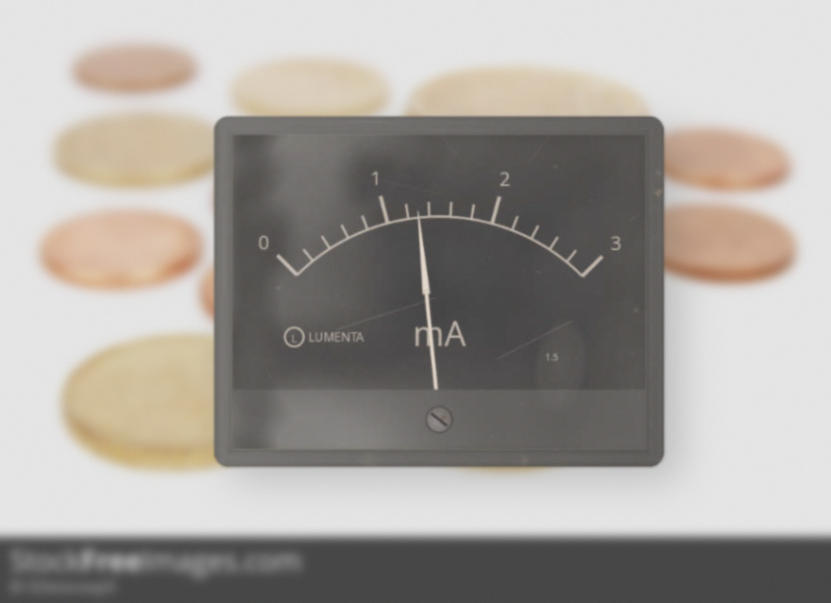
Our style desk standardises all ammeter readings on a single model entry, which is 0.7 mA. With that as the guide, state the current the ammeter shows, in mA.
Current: 1.3 mA
